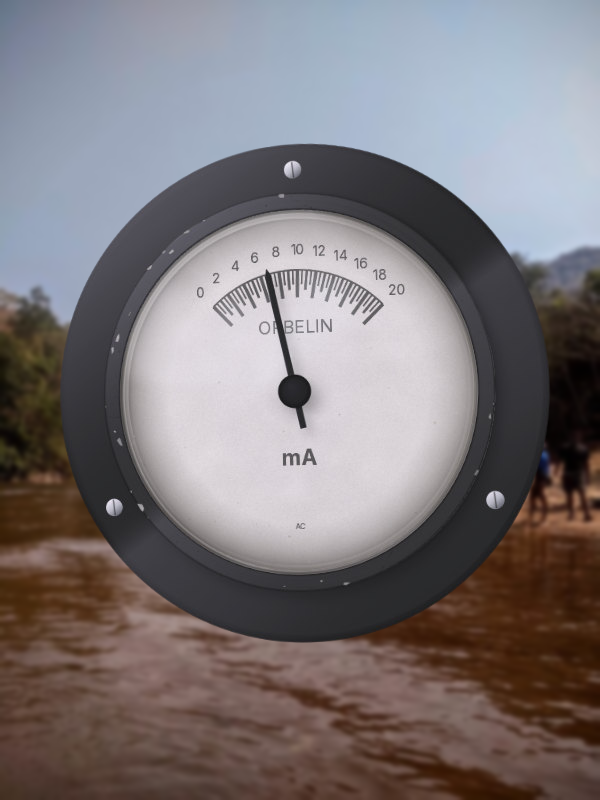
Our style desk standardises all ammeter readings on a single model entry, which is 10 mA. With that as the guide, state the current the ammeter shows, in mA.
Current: 7 mA
